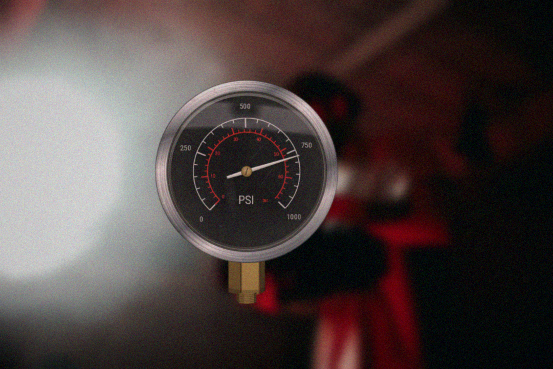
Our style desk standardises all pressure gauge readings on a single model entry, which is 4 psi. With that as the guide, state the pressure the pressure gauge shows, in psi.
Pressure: 775 psi
